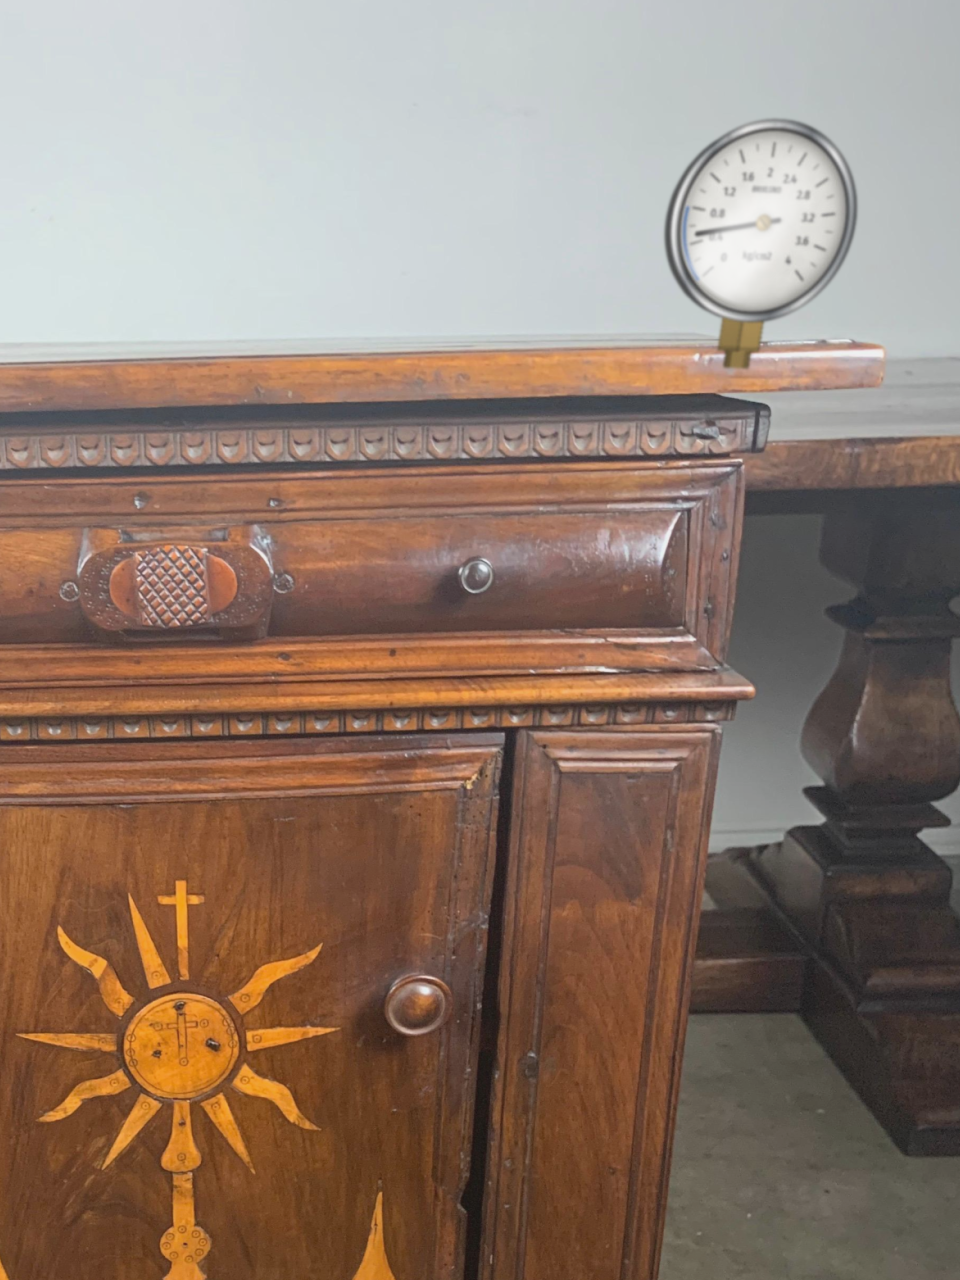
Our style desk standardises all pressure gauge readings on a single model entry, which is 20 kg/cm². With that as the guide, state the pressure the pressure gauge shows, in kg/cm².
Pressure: 0.5 kg/cm²
